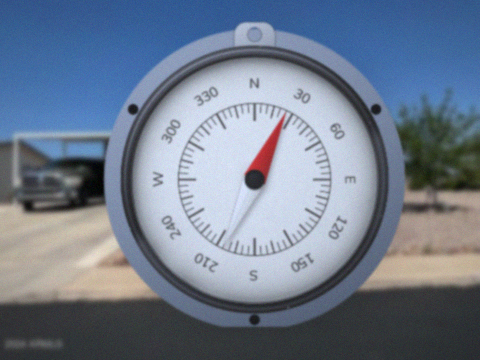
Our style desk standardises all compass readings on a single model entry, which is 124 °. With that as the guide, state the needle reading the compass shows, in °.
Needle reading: 25 °
